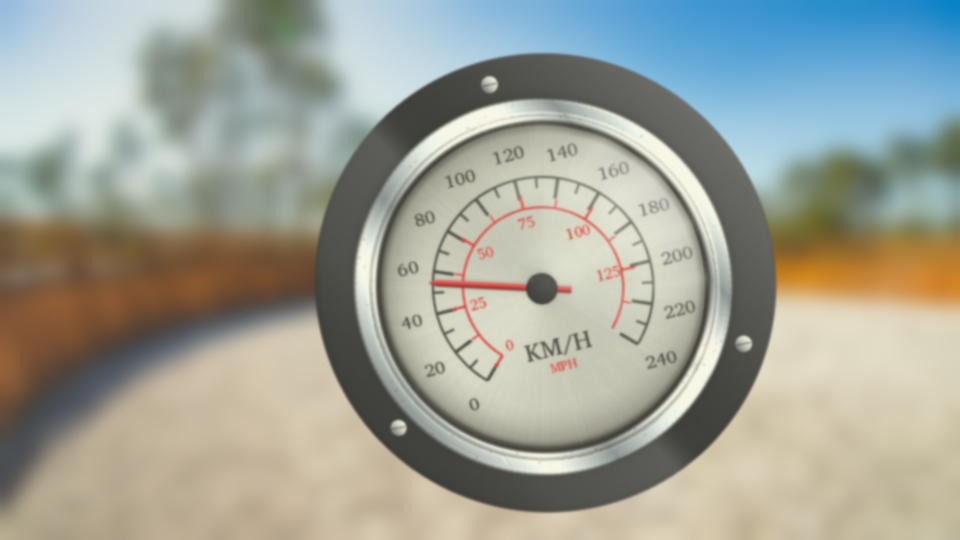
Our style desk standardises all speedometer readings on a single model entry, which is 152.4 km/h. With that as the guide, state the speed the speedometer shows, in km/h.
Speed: 55 km/h
